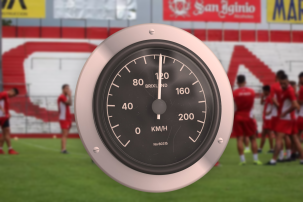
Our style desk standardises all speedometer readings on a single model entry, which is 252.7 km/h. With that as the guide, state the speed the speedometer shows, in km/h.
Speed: 115 km/h
